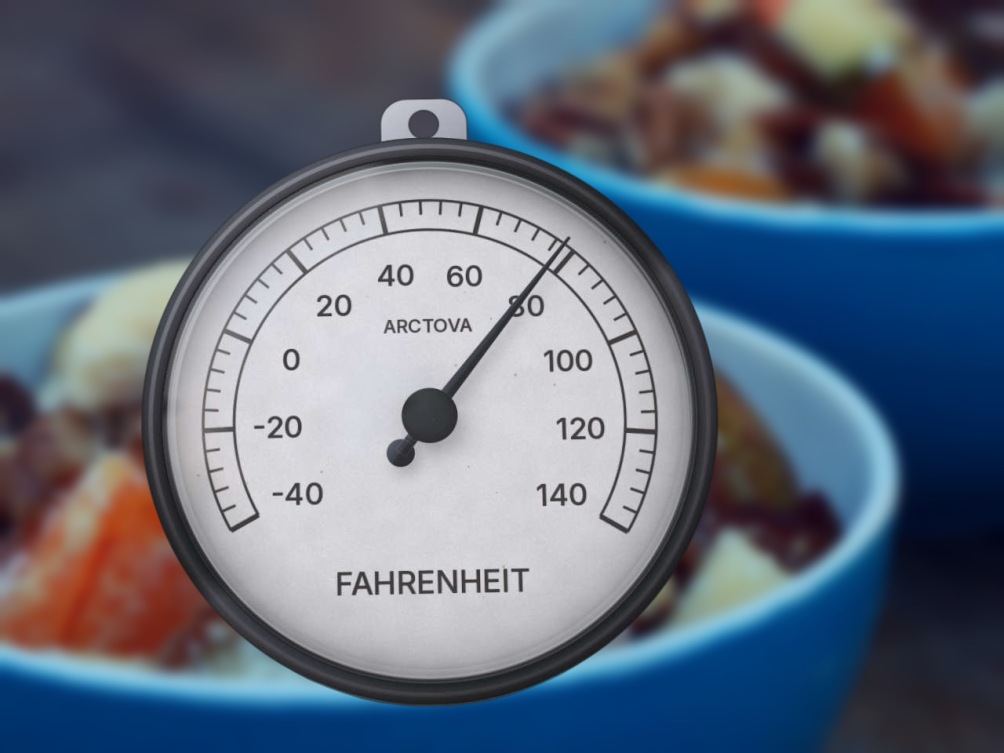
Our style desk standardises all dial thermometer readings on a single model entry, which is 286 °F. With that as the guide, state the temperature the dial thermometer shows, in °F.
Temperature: 78 °F
